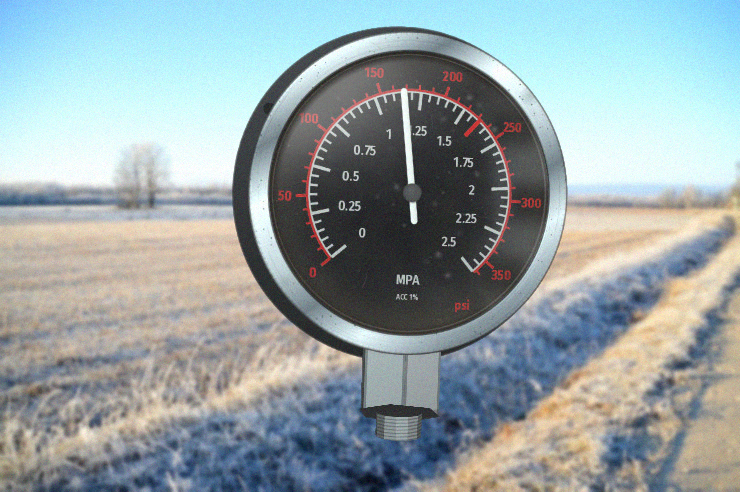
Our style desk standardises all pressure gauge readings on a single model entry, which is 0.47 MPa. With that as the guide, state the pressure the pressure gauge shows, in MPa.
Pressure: 1.15 MPa
